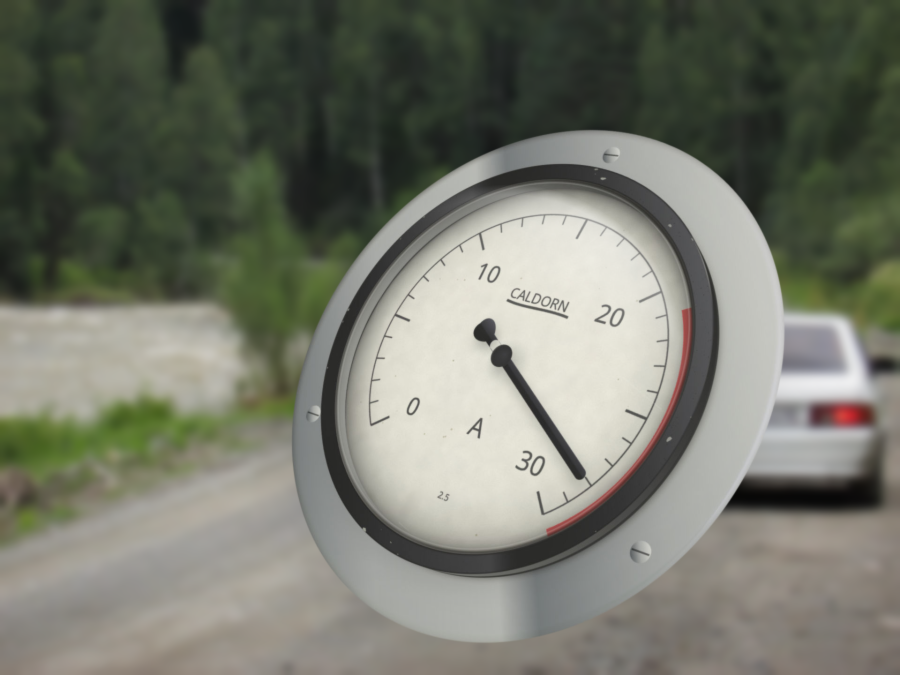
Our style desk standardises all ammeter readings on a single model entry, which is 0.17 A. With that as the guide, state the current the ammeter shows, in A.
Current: 28 A
